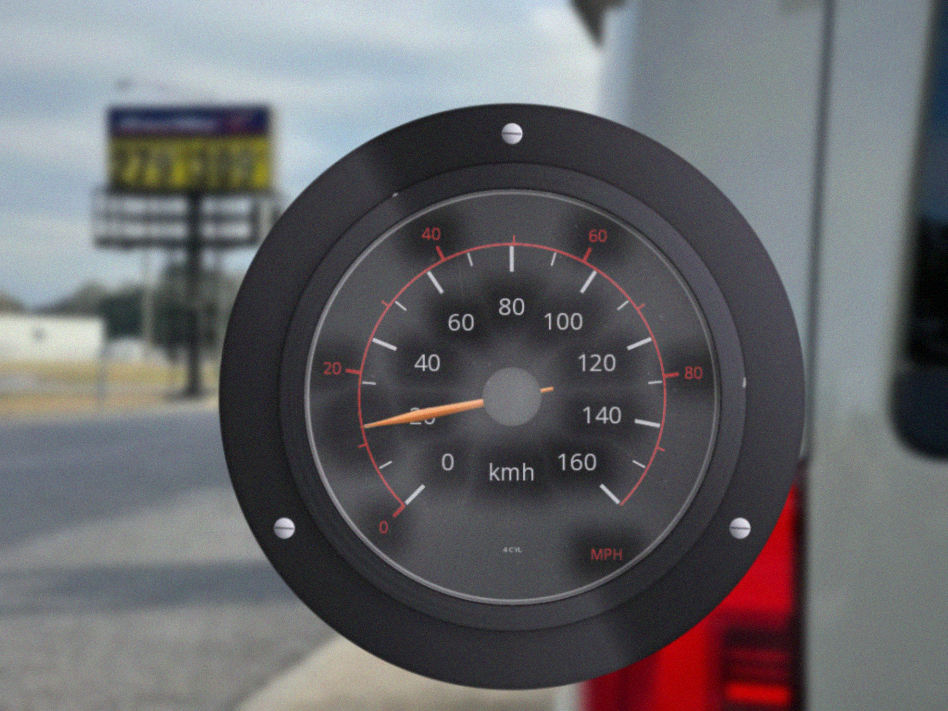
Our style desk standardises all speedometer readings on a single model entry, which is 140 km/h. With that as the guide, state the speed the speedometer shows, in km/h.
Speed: 20 km/h
